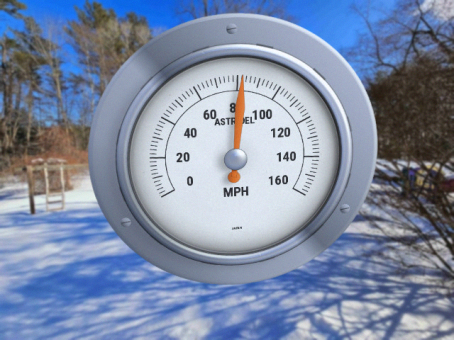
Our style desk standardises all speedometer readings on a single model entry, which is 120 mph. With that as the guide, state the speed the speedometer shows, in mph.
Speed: 82 mph
